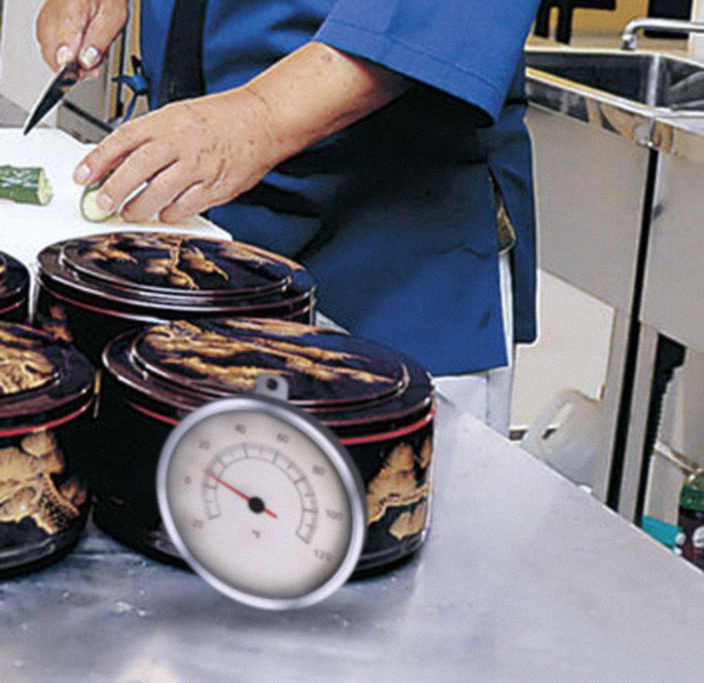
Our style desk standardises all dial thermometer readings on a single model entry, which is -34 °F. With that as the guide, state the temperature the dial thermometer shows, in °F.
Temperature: 10 °F
